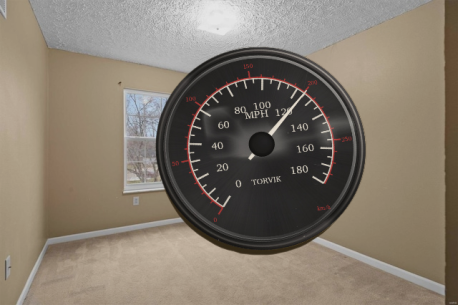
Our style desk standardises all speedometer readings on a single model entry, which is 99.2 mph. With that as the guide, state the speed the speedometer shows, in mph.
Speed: 125 mph
